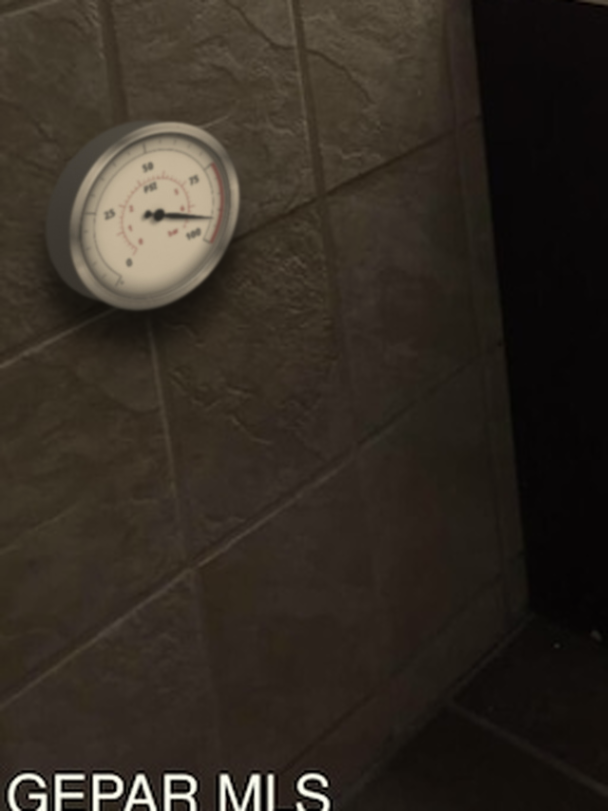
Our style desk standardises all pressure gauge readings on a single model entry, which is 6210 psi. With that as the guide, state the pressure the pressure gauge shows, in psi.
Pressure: 92.5 psi
